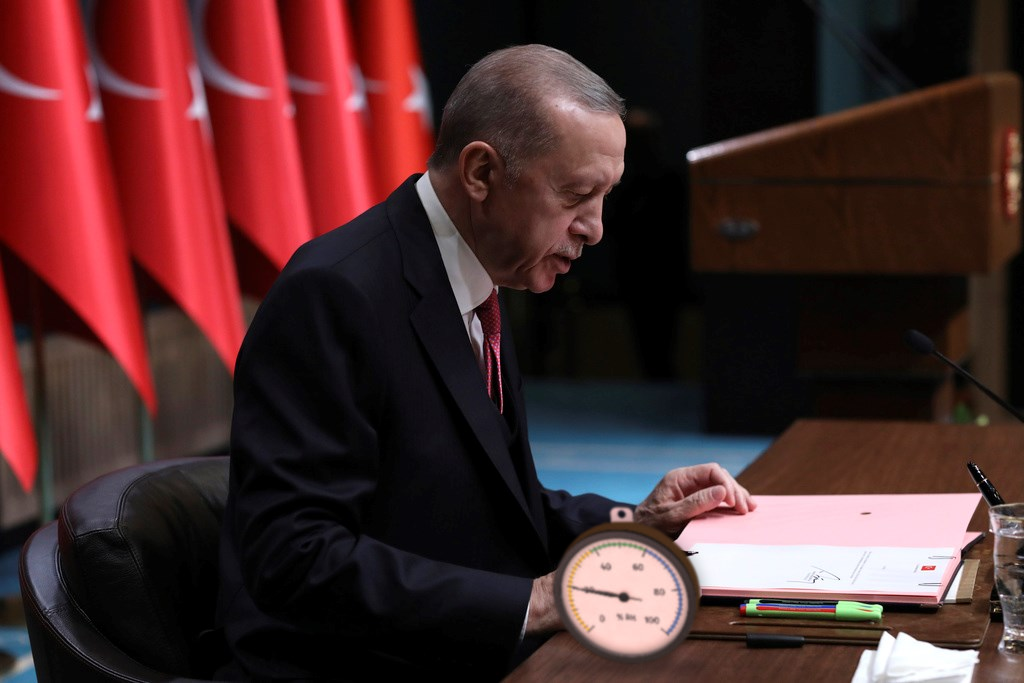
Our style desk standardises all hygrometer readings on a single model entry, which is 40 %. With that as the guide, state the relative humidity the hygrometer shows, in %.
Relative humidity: 20 %
